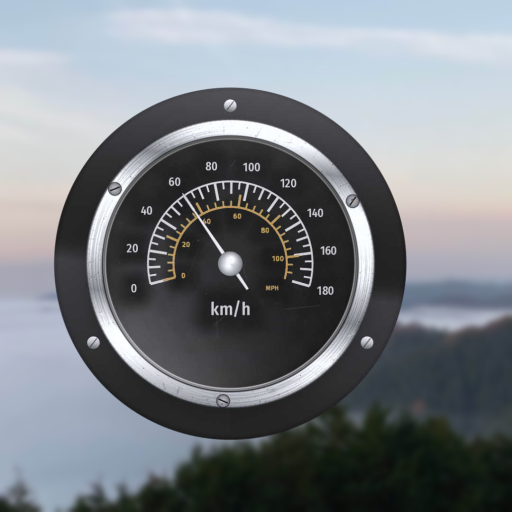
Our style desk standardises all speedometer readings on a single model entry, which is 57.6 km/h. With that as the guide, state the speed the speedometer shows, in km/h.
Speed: 60 km/h
